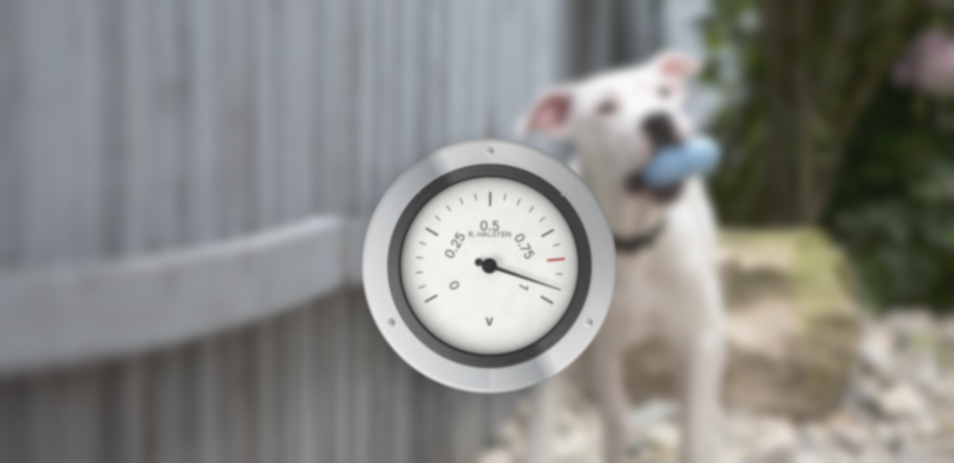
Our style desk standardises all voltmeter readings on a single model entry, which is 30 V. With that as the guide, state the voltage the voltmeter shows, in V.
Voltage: 0.95 V
